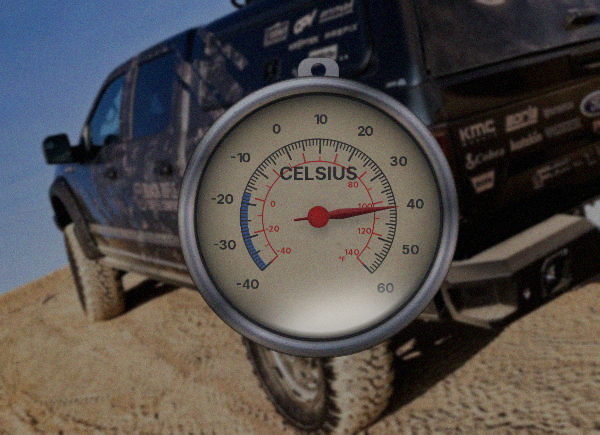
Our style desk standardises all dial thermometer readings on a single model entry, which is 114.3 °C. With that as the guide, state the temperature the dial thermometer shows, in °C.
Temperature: 40 °C
